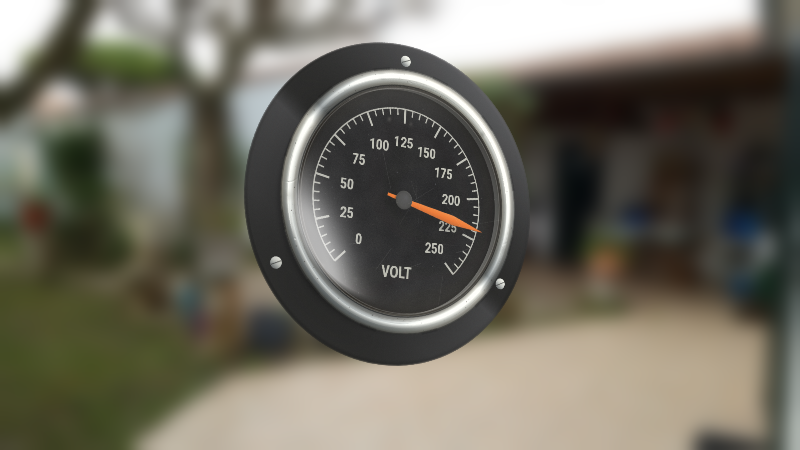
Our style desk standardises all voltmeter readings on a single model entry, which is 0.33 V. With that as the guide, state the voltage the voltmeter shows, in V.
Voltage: 220 V
